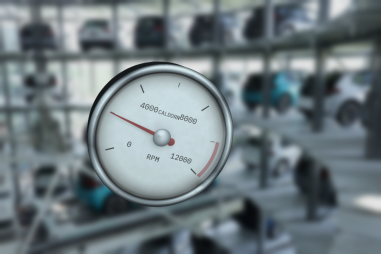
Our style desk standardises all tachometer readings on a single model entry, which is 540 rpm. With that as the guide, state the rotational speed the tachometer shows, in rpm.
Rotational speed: 2000 rpm
